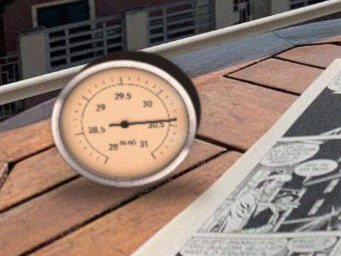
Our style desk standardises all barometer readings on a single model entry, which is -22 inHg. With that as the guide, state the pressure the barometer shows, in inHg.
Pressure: 30.4 inHg
